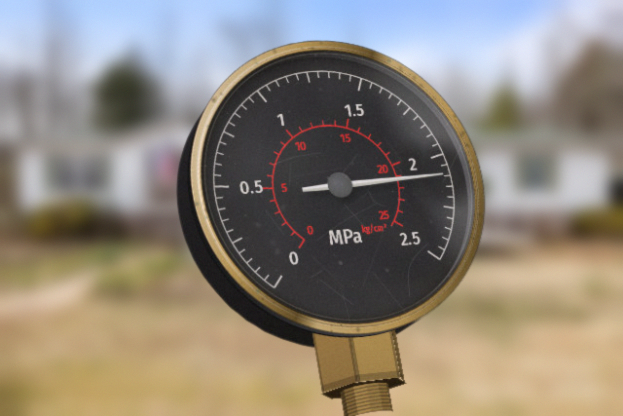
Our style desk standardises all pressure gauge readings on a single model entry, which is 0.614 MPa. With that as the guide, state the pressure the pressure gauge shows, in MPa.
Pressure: 2.1 MPa
